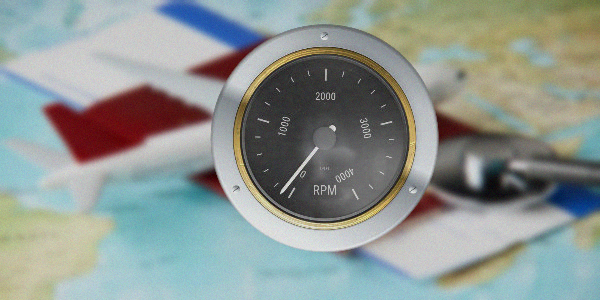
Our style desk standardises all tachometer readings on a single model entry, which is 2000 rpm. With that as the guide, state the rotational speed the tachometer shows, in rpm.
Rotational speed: 100 rpm
